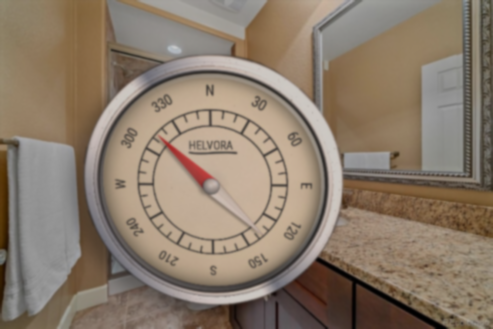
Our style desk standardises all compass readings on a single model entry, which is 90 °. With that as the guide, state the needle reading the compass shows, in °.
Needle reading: 315 °
